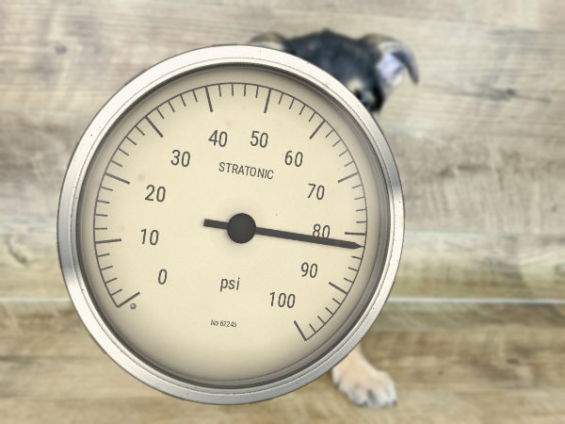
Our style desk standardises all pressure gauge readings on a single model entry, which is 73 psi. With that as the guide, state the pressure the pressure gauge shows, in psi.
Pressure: 82 psi
